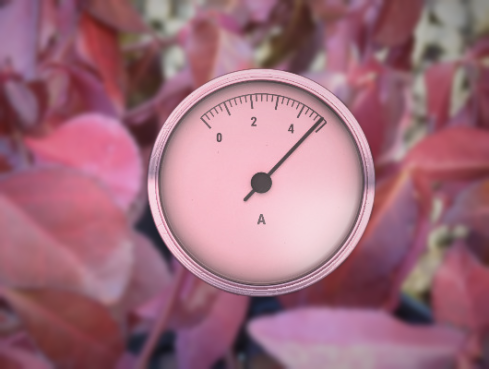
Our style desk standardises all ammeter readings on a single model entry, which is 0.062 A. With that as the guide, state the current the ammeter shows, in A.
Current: 4.8 A
